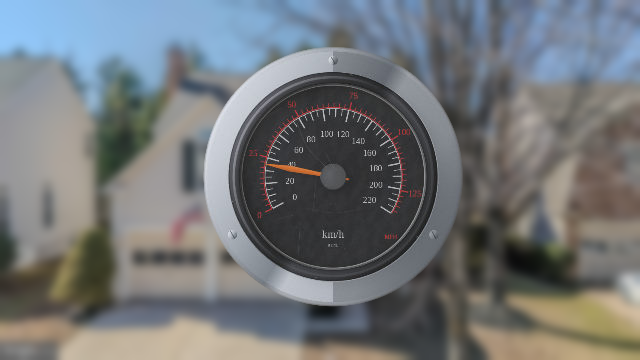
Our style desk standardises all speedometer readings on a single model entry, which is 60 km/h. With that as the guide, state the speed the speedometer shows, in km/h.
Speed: 35 km/h
